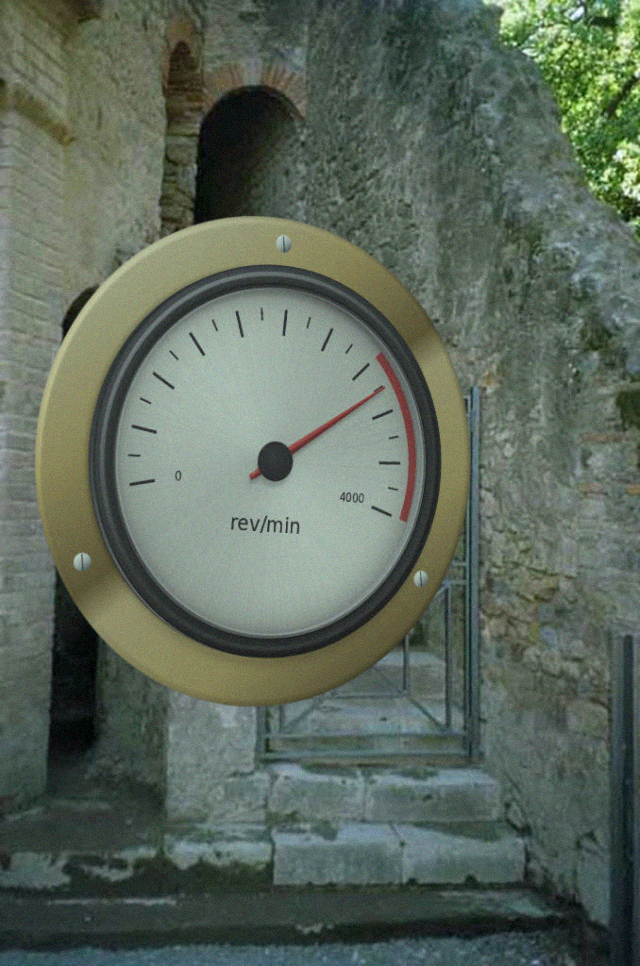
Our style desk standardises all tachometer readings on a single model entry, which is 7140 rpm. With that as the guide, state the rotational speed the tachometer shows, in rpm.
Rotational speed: 3000 rpm
